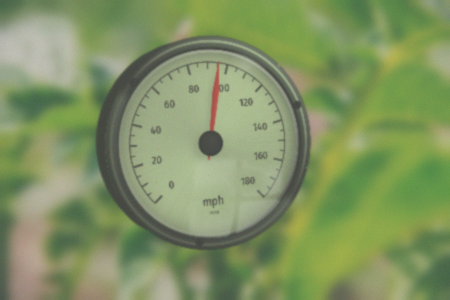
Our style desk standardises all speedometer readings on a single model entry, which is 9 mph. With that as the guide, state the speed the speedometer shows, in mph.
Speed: 95 mph
